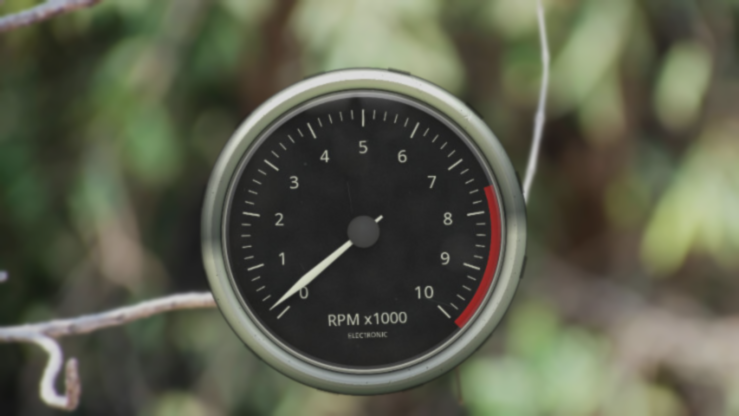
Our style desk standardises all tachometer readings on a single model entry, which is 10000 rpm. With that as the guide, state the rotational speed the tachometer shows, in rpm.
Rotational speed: 200 rpm
